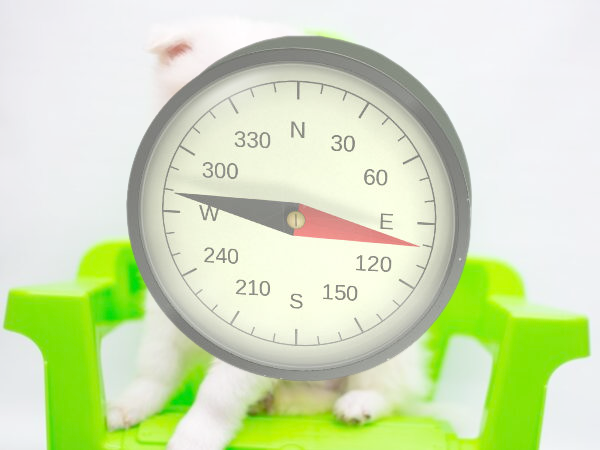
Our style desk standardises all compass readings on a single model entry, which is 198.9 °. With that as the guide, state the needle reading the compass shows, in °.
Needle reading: 100 °
